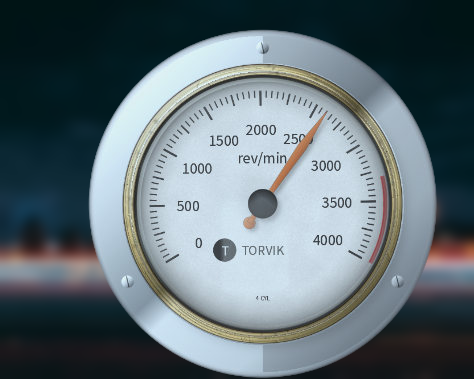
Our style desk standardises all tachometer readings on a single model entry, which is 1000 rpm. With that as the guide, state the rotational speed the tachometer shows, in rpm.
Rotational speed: 2600 rpm
